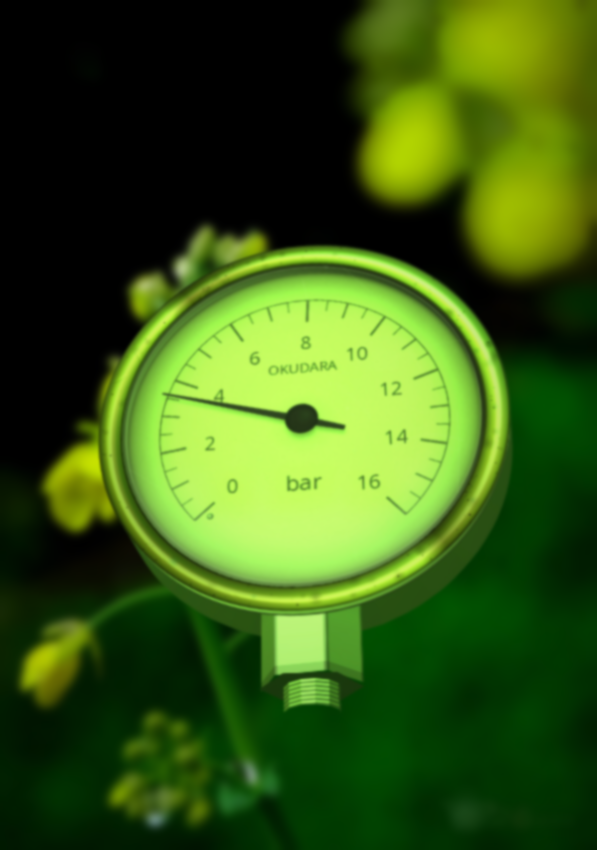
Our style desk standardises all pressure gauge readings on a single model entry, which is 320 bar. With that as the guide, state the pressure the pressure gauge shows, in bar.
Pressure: 3.5 bar
